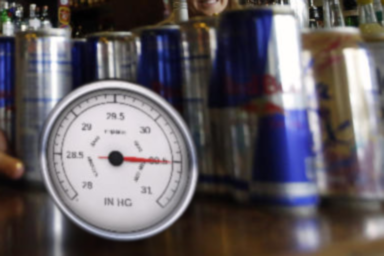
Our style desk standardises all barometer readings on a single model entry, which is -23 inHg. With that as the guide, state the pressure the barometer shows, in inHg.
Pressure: 30.5 inHg
